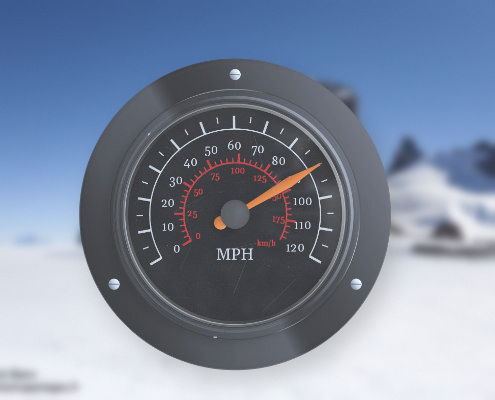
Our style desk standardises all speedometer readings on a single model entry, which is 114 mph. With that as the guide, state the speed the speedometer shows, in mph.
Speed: 90 mph
